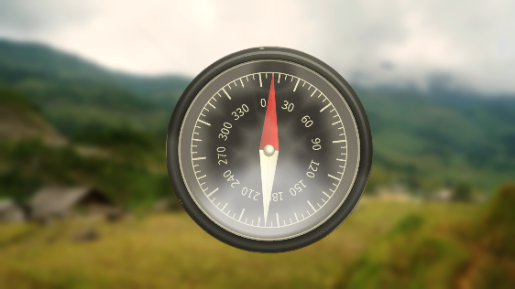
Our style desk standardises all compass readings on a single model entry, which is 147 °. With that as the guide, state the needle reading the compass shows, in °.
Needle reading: 10 °
